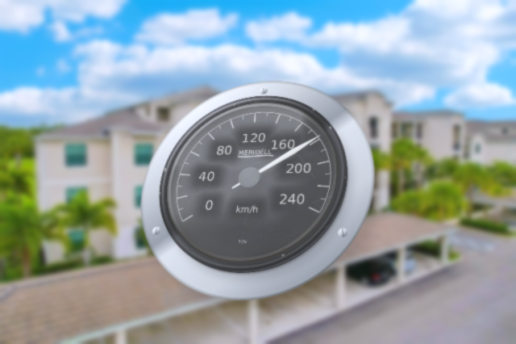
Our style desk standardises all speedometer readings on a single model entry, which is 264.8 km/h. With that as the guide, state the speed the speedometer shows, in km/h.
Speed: 180 km/h
